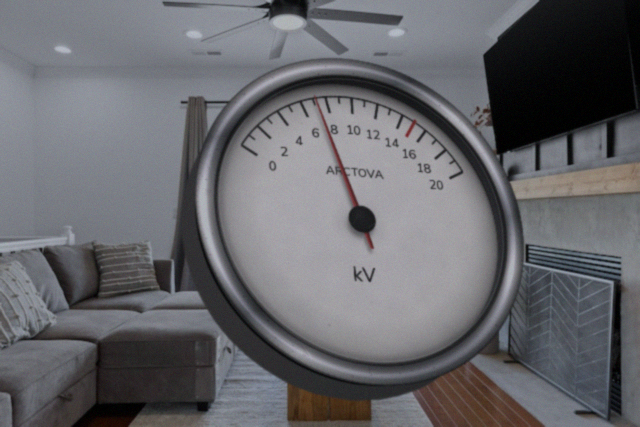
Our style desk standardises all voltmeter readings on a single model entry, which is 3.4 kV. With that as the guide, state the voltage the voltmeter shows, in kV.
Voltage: 7 kV
